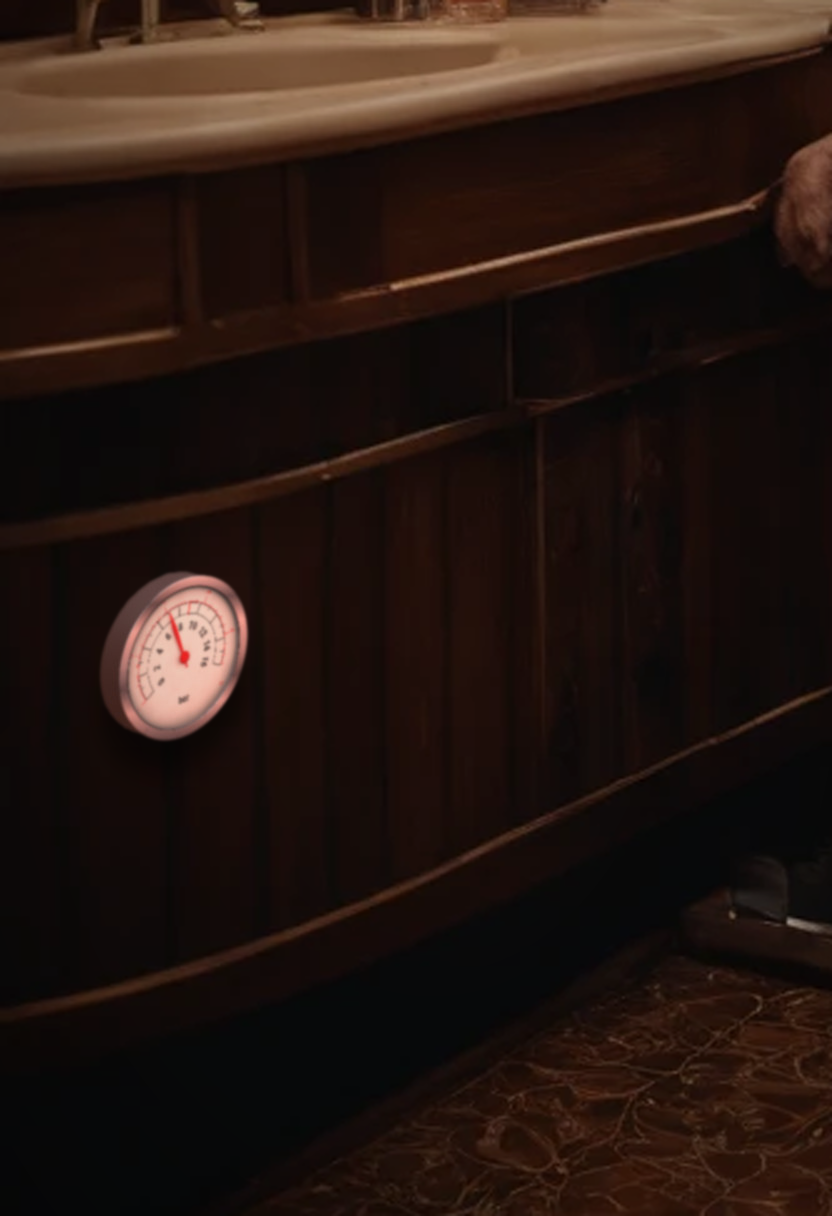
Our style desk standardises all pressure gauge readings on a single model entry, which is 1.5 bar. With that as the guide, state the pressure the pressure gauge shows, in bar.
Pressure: 7 bar
